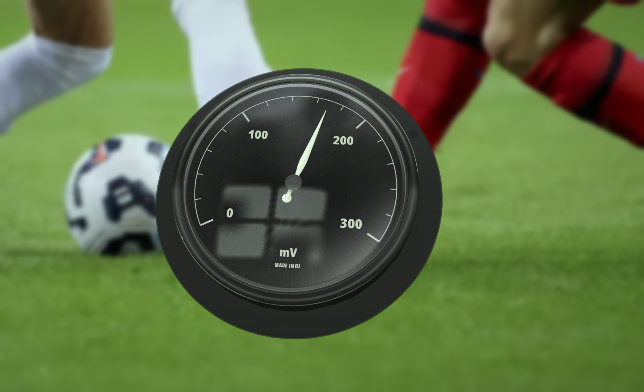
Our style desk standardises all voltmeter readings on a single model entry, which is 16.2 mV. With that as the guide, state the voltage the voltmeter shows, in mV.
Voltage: 170 mV
